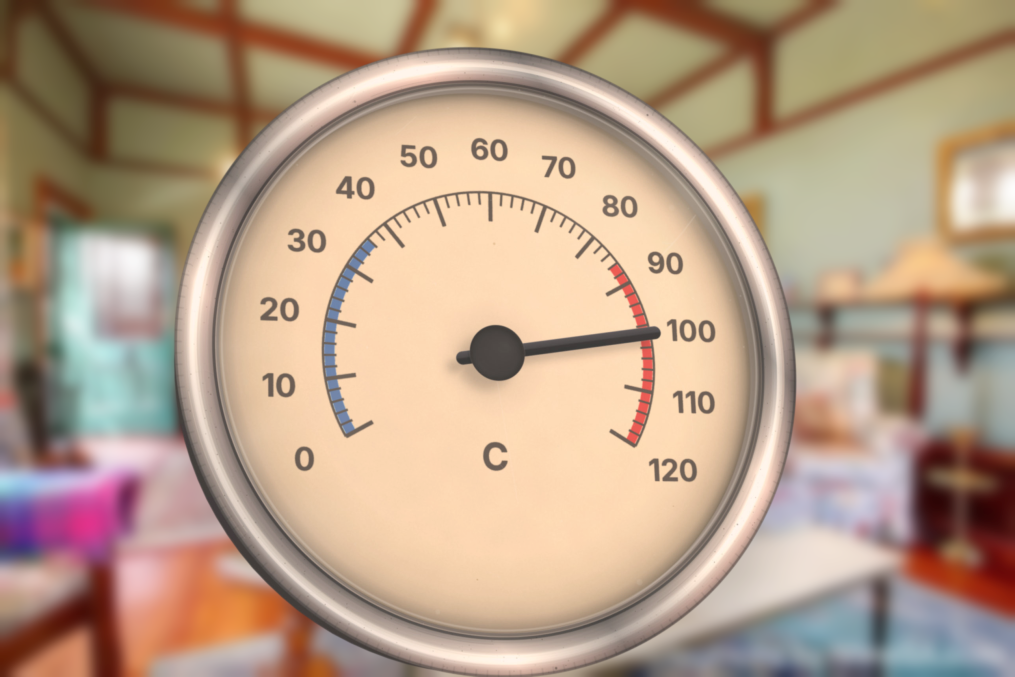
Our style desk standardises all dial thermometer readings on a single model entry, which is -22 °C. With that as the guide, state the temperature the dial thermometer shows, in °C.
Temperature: 100 °C
